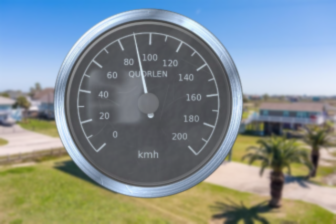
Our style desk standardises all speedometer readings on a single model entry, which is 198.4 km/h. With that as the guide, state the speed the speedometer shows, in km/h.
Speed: 90 km/h
